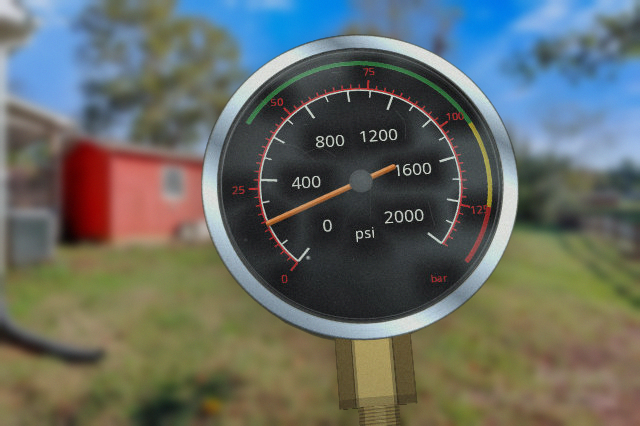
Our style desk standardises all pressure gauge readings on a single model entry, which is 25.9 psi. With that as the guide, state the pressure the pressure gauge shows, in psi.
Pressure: 200 psi
